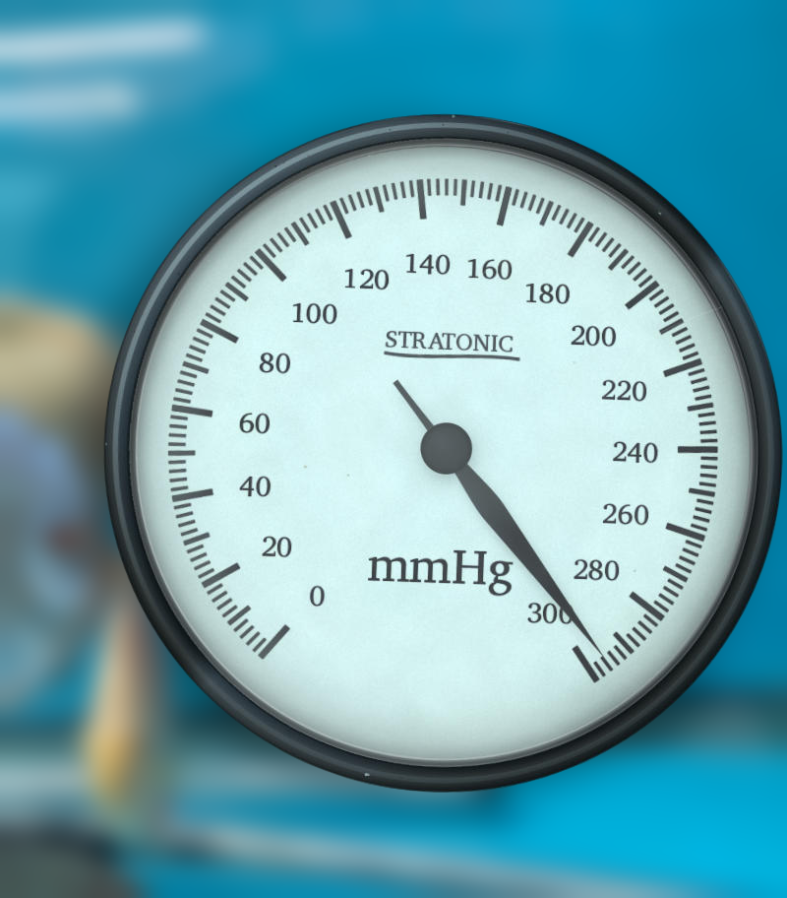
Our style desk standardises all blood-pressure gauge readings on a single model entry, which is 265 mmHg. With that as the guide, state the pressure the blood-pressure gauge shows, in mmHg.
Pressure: 296 mmHg
